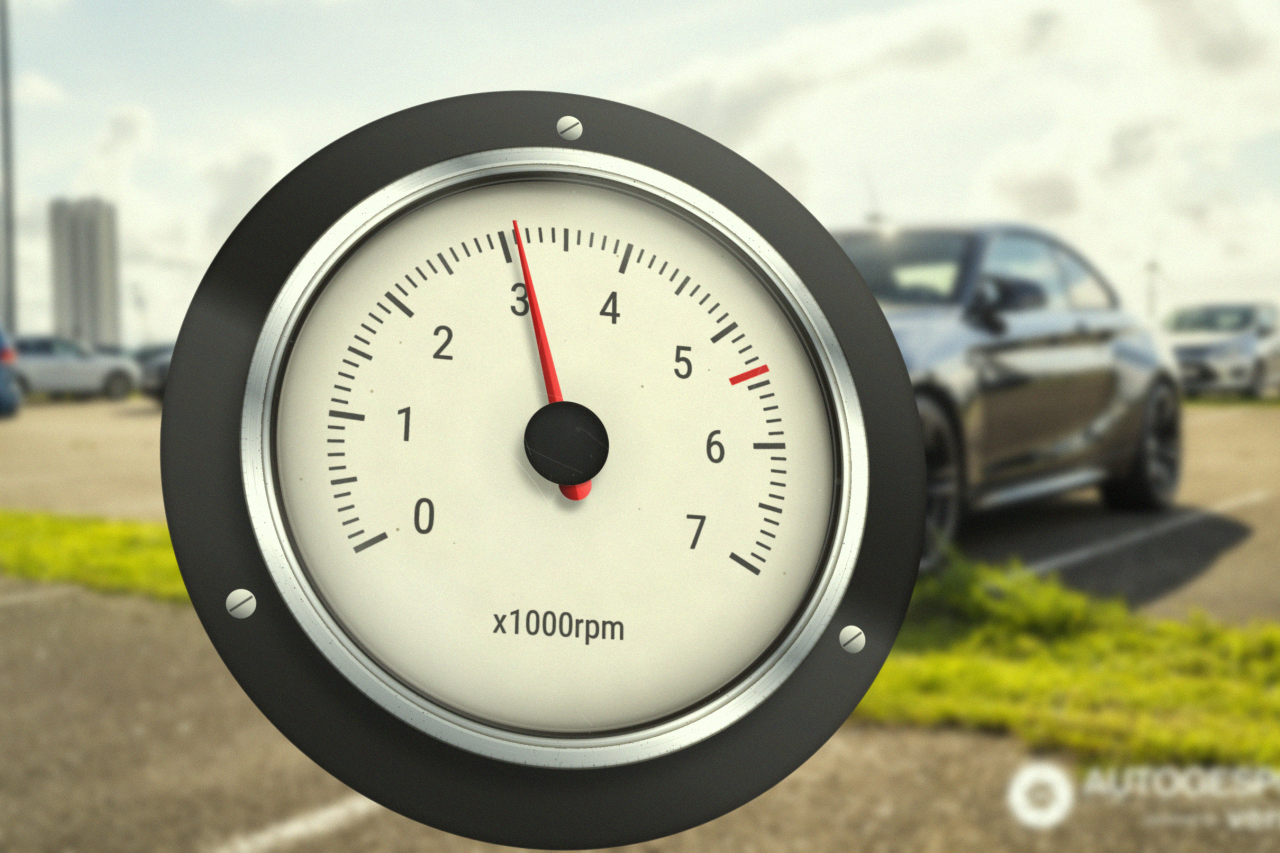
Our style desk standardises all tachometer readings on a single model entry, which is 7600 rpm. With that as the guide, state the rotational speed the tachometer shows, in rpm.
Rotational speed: 3100 rpm
